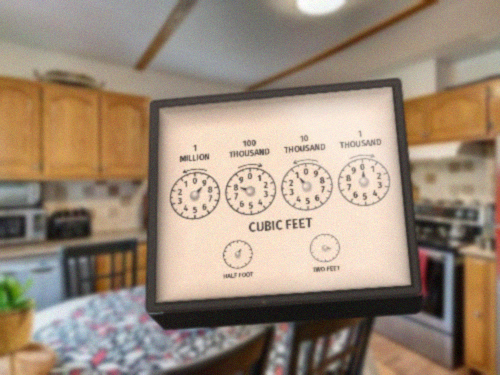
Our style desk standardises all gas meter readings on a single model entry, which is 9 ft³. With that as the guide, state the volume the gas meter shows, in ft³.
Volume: 881000 ft³
